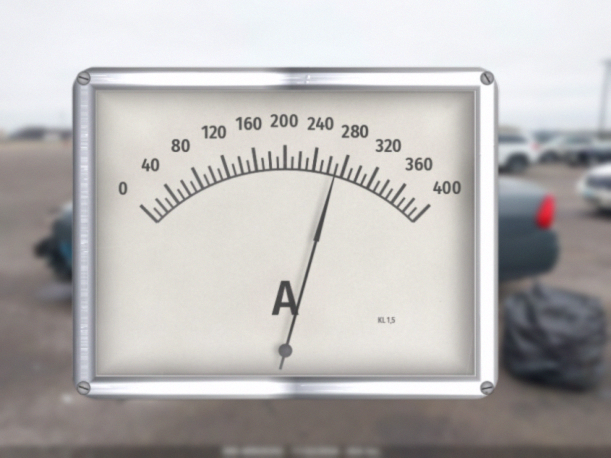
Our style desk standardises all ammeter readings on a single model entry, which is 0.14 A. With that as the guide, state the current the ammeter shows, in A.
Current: 270 A
